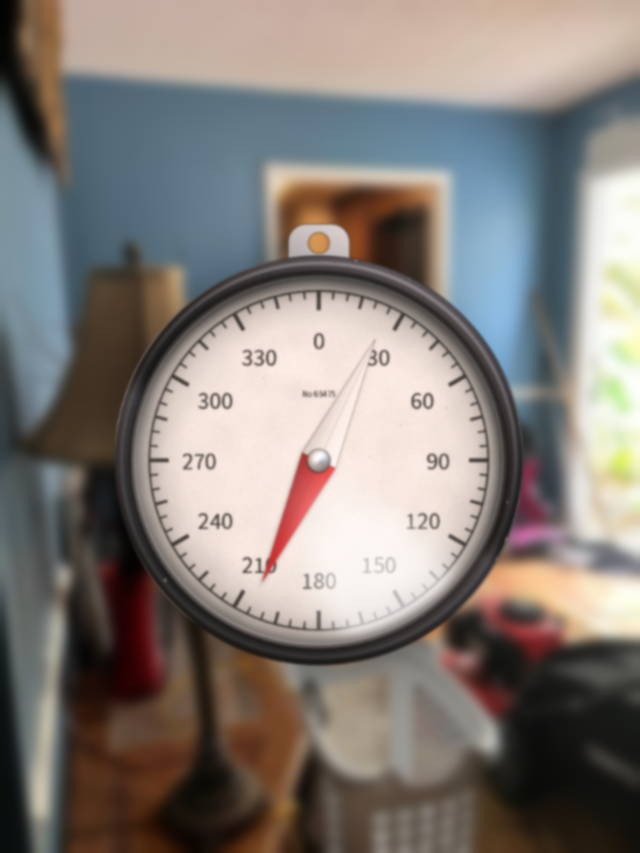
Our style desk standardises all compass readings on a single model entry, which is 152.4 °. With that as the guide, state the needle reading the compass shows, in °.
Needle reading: 205 °
